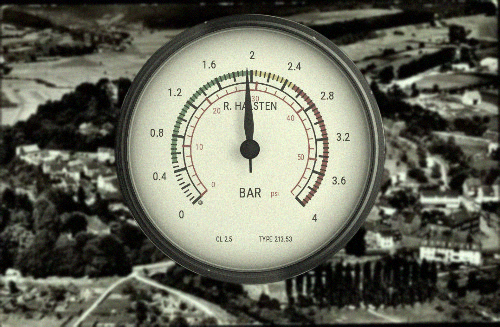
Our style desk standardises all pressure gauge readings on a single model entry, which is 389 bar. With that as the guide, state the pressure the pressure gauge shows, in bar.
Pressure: 1.95 bar
